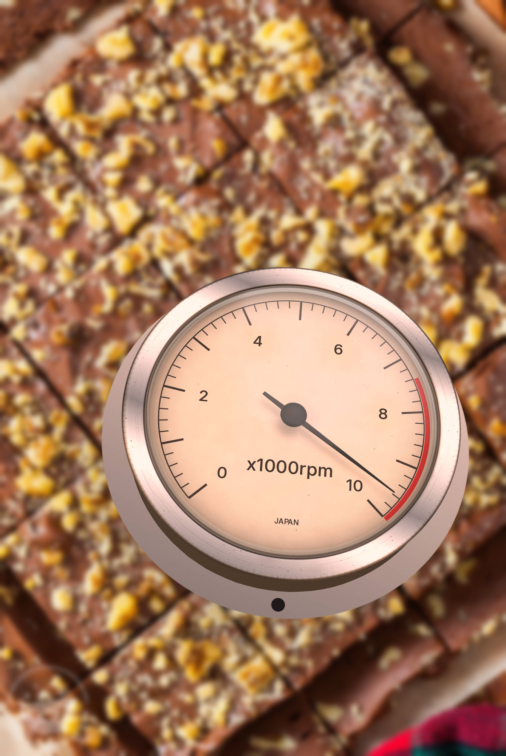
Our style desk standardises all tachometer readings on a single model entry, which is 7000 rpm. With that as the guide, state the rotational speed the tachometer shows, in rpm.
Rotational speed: 9600 rpm
